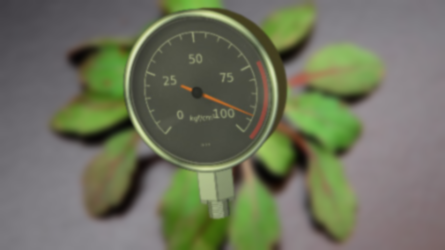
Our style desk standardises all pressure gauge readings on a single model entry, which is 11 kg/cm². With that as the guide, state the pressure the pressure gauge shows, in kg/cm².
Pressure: 92.5 kg/cm²
